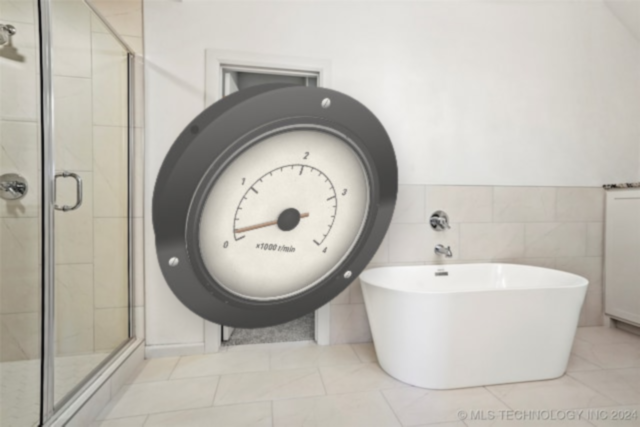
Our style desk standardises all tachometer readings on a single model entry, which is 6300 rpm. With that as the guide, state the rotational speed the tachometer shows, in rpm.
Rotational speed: 200 rpm
